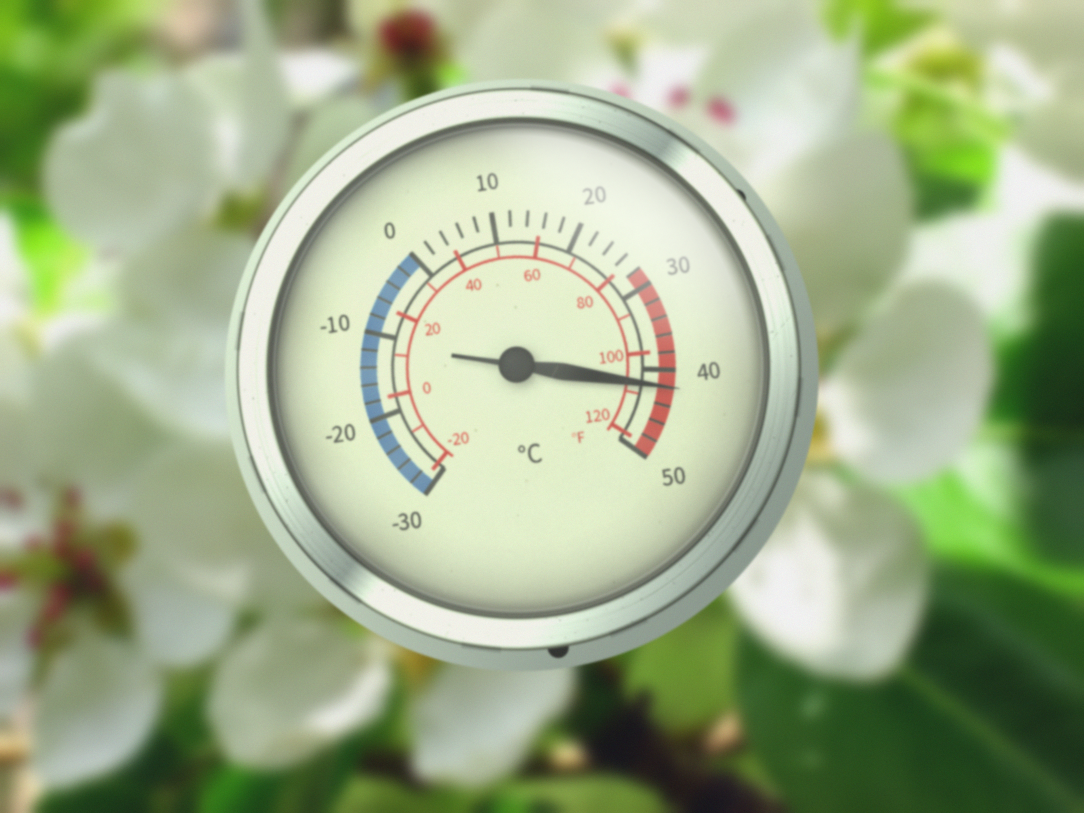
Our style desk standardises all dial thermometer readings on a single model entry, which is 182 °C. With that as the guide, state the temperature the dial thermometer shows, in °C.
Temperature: 42 °C
